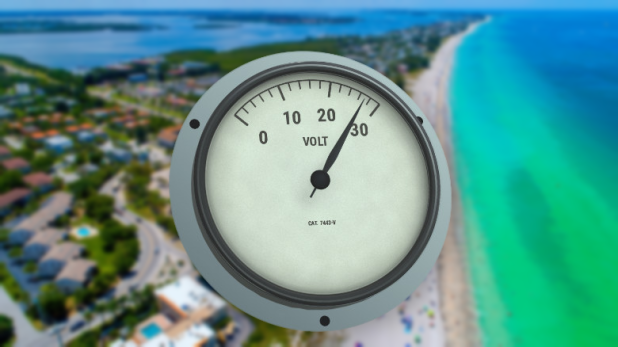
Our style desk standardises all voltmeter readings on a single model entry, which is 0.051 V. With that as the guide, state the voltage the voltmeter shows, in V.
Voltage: 27 V
